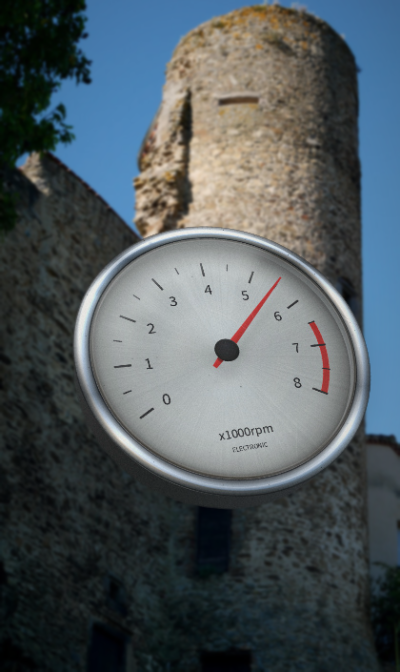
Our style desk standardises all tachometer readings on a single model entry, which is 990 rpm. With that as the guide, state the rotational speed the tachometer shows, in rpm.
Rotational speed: 5500 rpm
